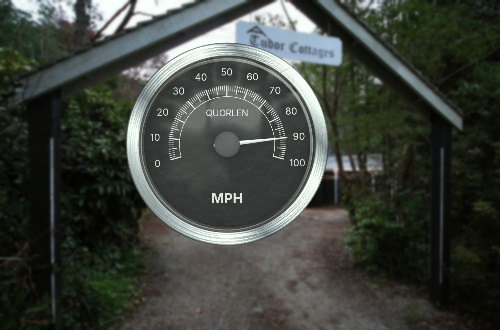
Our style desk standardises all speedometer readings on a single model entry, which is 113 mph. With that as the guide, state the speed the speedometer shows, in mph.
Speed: 90 mph
